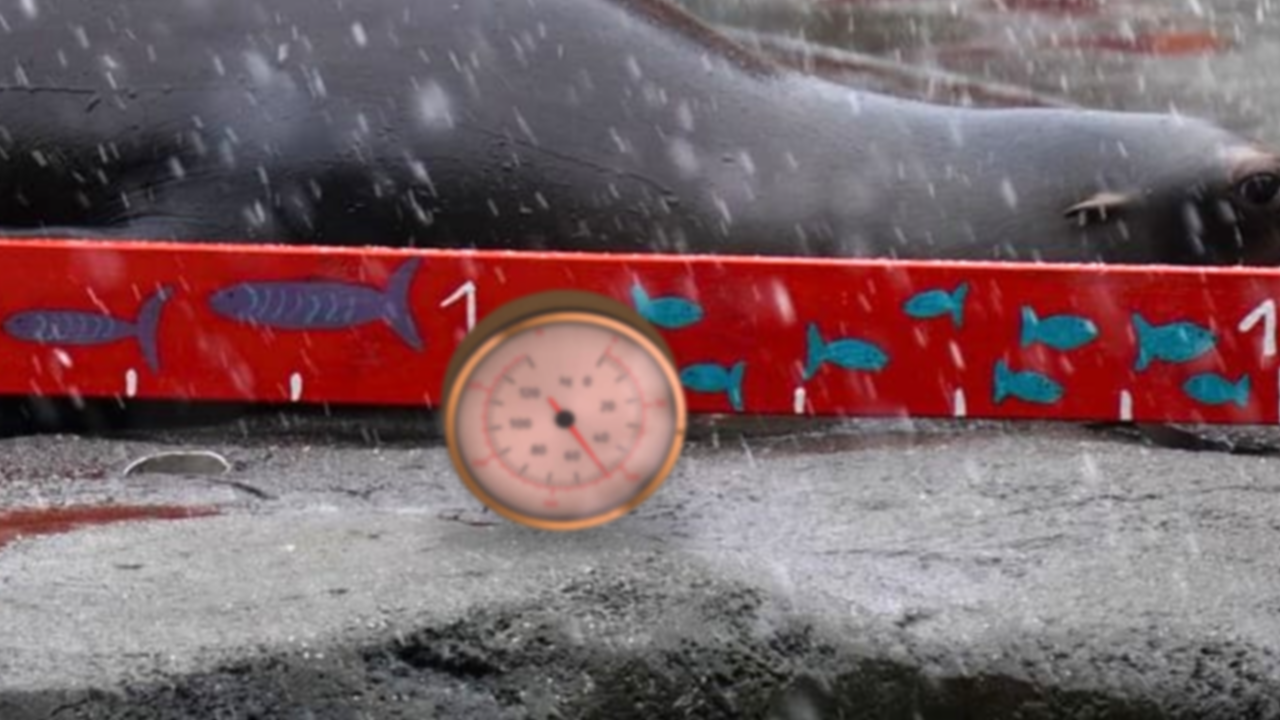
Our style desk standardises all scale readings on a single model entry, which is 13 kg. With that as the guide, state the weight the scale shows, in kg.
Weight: 50 kg
